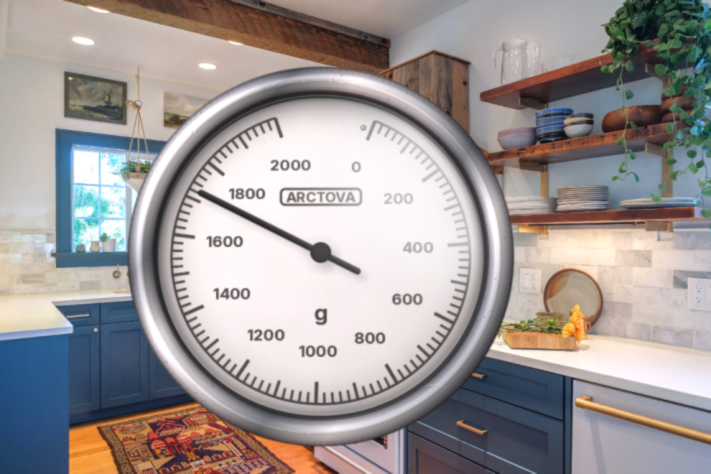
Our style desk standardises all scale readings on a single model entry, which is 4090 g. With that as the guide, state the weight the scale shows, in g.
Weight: 1720 g
